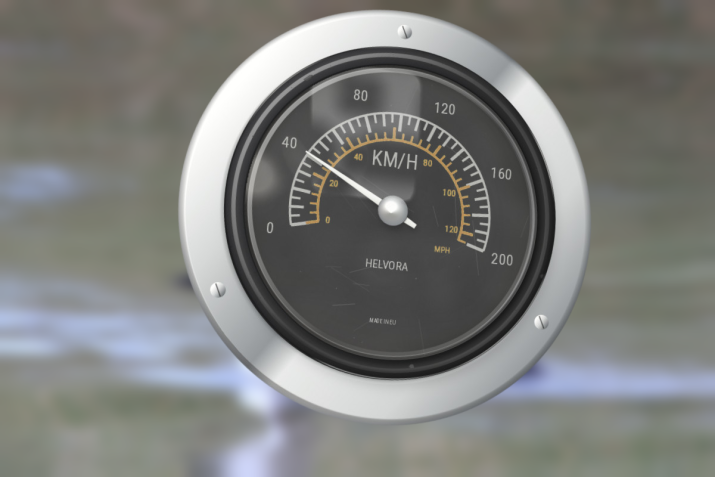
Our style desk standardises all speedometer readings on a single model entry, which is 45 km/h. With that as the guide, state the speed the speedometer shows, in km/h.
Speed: 40 km/h
